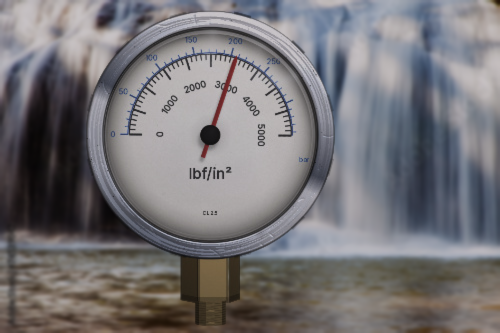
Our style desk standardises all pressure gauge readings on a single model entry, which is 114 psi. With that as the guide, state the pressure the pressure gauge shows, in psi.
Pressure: 3000 psi
